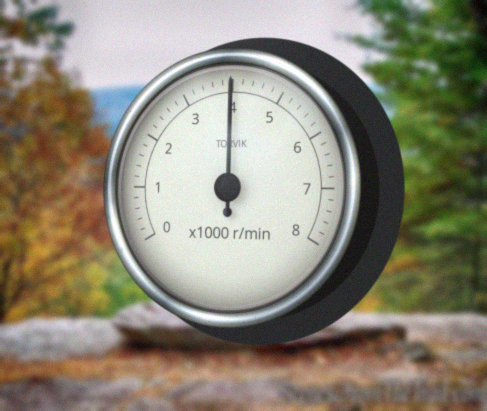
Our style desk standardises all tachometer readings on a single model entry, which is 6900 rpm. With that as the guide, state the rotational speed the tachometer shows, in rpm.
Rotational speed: 4000 rpm
